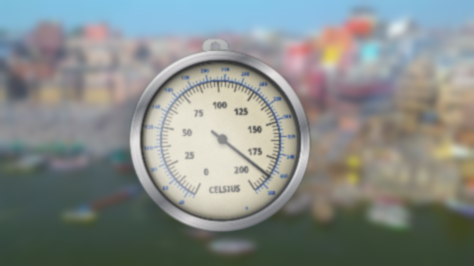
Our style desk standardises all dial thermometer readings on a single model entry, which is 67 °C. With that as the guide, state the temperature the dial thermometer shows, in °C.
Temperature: 187.5 °C
